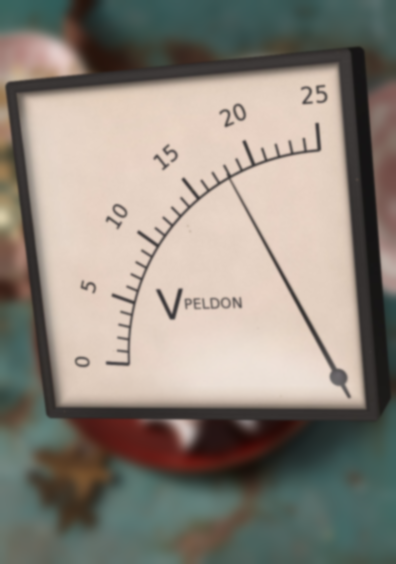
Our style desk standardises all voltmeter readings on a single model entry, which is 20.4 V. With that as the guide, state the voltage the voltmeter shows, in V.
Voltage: 18 V
